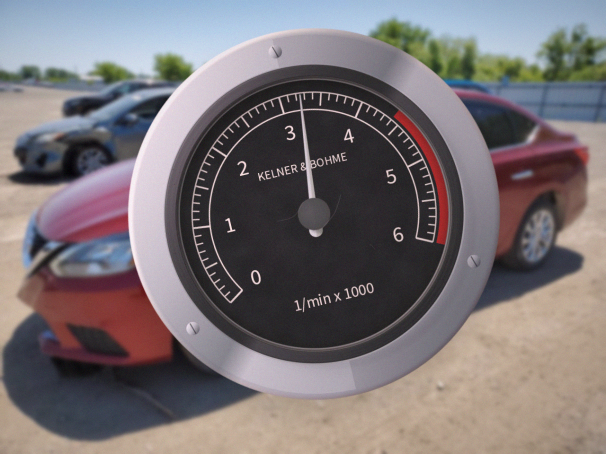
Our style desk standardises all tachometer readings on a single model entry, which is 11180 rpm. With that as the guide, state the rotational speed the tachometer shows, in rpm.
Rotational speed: 3250 rpm
